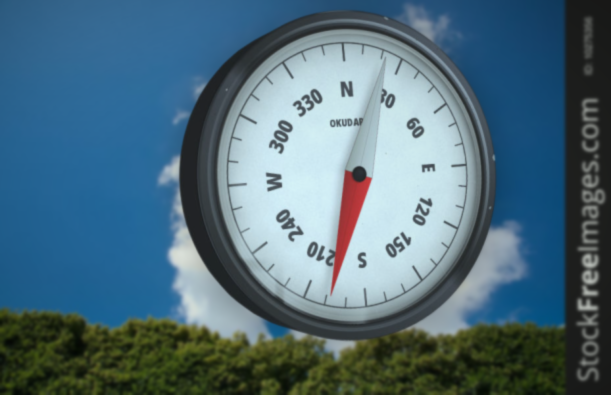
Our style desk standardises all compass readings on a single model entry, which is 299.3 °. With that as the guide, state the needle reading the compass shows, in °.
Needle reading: 200 °
